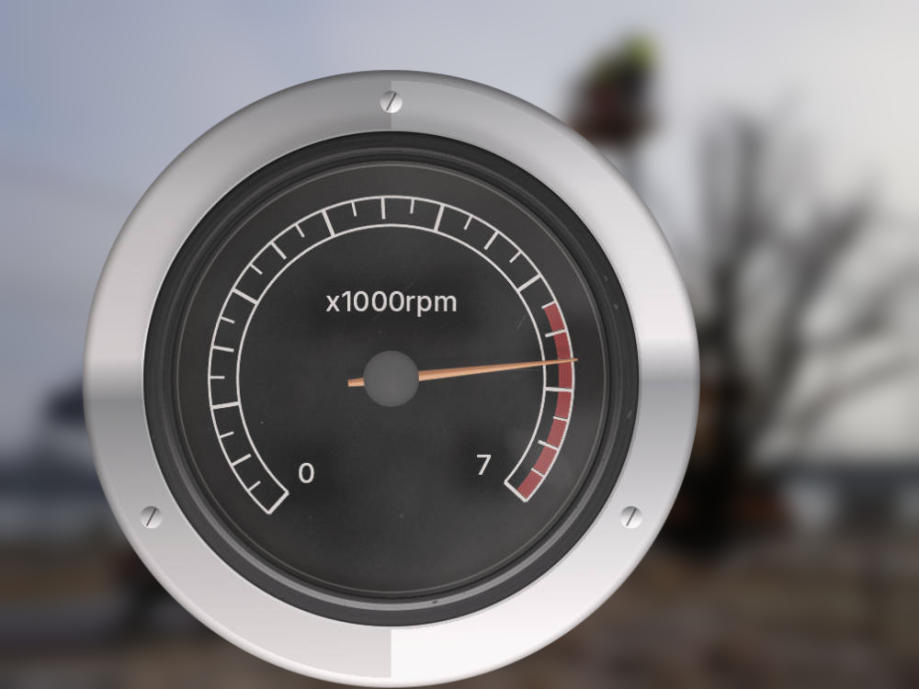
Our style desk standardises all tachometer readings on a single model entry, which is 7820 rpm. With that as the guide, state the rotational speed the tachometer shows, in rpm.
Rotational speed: 5750 rpm
